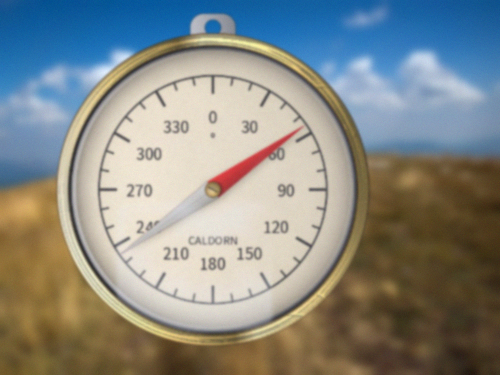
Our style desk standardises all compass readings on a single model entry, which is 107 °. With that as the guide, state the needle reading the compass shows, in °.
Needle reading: 55 °
